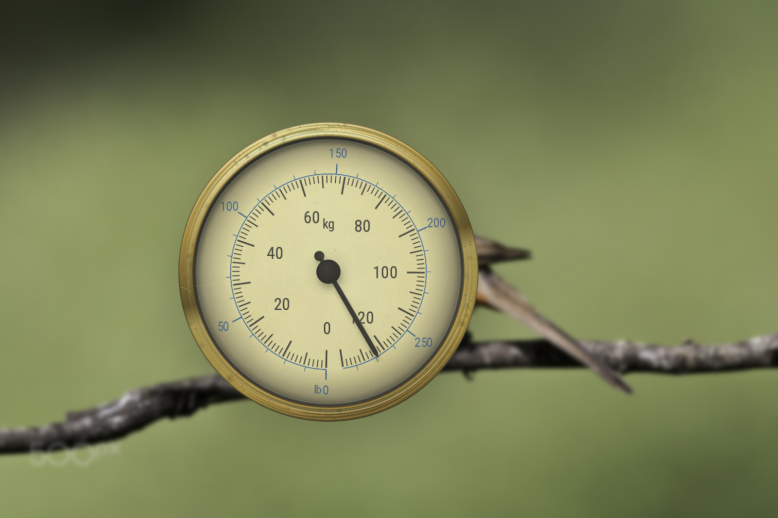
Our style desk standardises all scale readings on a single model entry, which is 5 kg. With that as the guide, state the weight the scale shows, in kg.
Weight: 122 kg
